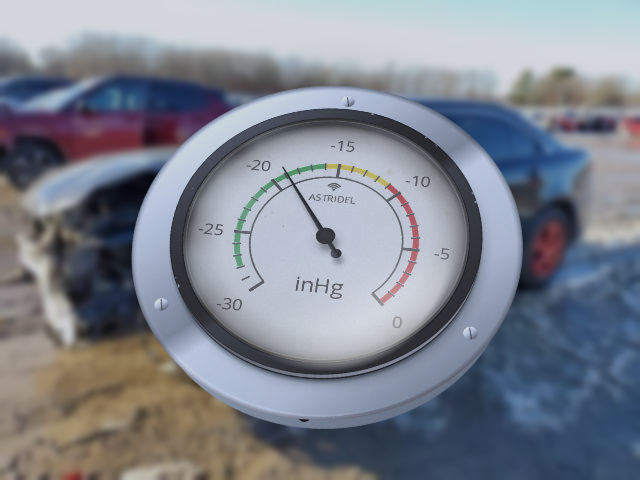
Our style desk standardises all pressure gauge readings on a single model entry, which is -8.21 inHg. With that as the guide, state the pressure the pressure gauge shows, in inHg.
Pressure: -19 inHg
